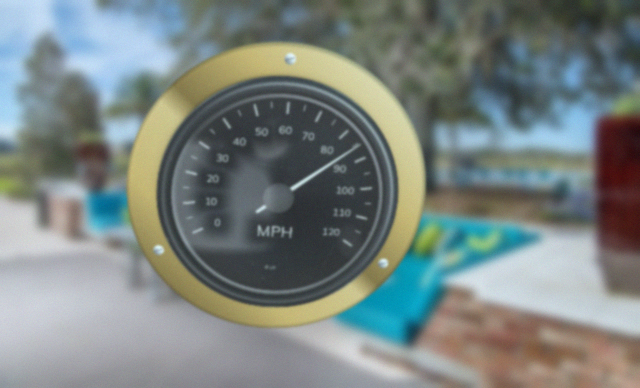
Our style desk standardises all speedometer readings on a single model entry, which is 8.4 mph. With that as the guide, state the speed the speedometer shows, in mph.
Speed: 85 mph
